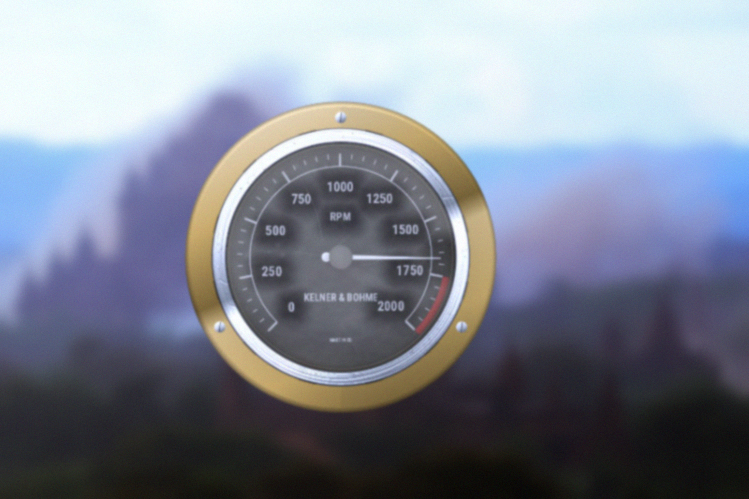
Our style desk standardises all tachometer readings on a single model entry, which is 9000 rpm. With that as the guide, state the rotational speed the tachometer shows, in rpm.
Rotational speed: 1675 rpm
